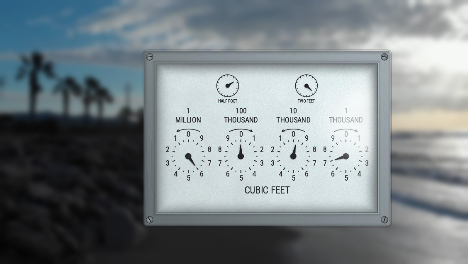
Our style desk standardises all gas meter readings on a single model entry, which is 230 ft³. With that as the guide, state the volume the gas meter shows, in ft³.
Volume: 599700 ft³
